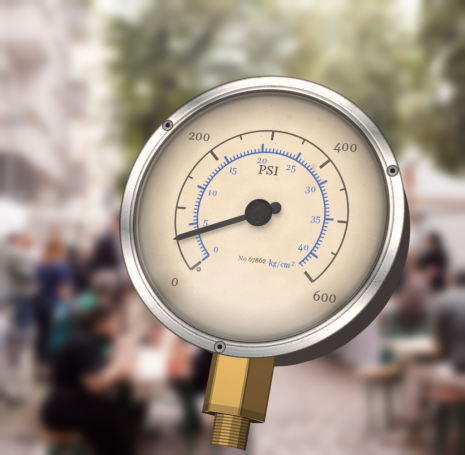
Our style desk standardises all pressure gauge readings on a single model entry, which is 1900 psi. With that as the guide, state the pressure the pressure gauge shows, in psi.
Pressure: 50 psi
